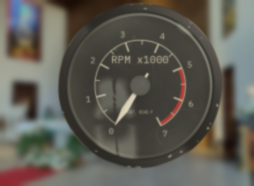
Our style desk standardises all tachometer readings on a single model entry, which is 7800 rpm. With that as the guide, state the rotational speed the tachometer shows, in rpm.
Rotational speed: 0 rpm
